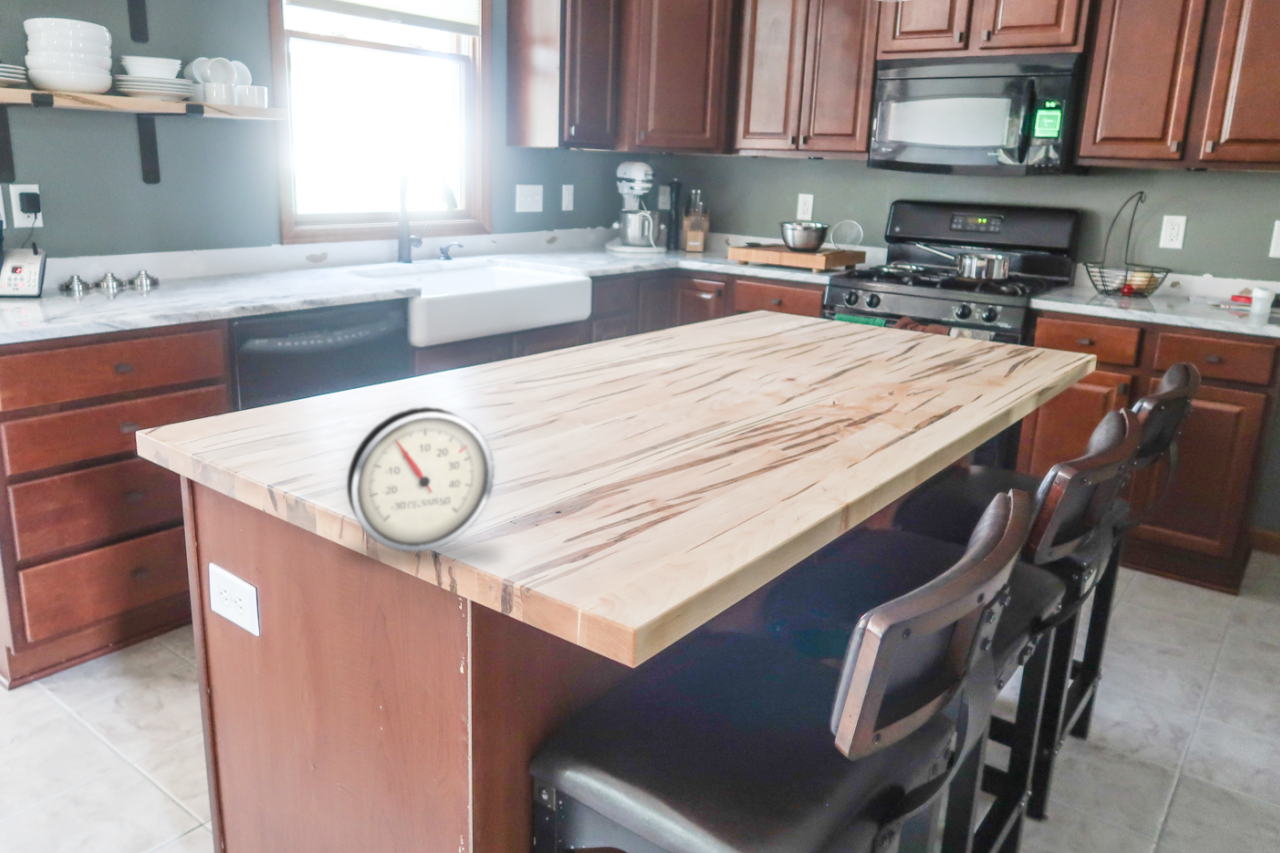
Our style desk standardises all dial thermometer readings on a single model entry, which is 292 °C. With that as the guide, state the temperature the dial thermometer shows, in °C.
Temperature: 0 °C
